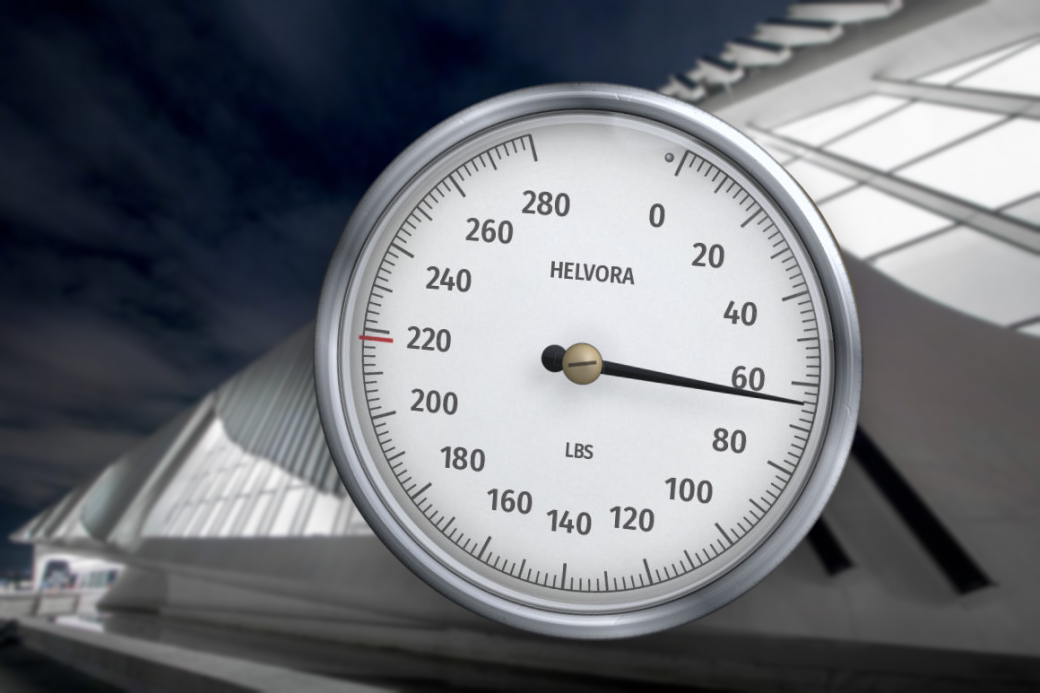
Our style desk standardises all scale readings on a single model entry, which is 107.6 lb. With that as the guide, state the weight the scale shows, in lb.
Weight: 64 lb
